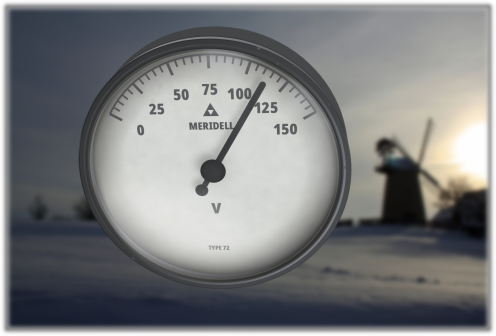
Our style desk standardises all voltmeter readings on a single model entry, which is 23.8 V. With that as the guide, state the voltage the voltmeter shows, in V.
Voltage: 112.5 V
